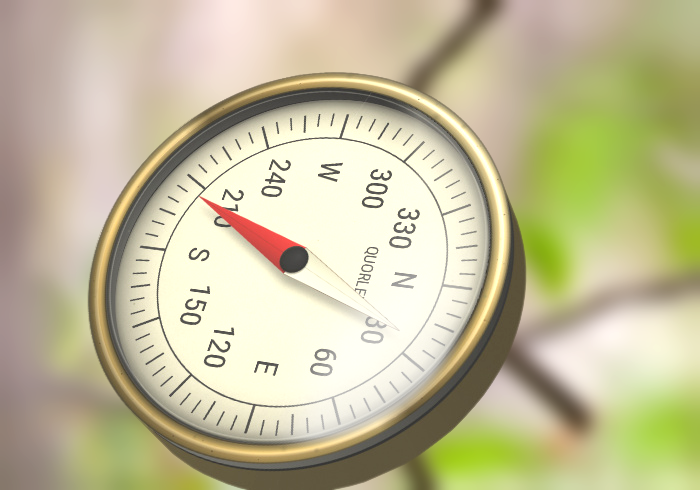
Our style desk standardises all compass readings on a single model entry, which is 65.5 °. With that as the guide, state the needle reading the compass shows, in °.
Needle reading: 205 °
